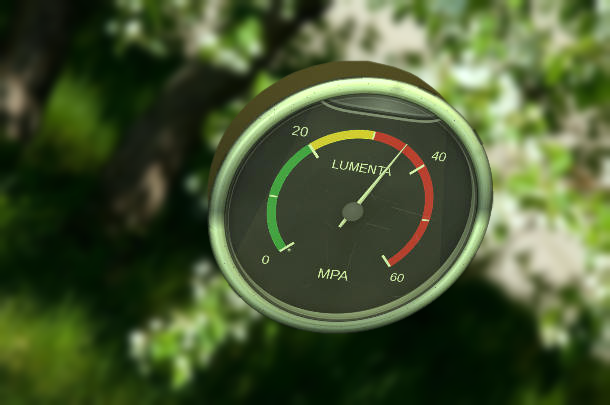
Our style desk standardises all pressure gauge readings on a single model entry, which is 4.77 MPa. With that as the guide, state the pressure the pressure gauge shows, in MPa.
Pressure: 35 MPa
